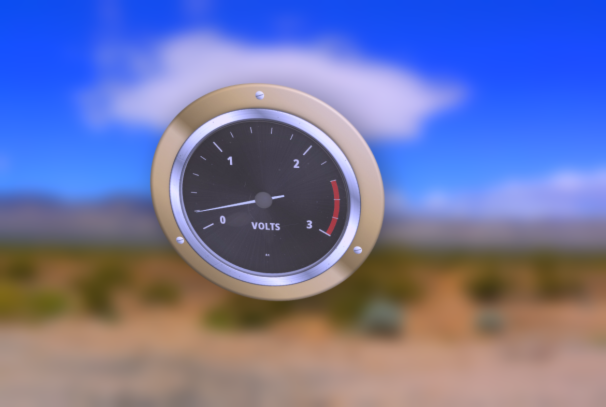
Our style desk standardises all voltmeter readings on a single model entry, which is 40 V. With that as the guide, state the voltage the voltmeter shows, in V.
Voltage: 0.2 V
